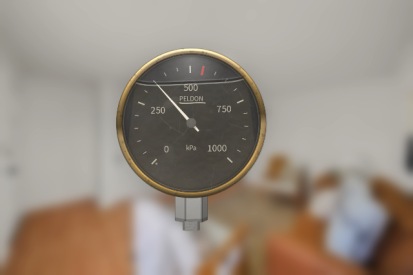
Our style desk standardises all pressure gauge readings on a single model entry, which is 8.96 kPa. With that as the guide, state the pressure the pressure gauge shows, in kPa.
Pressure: 350 kPa
